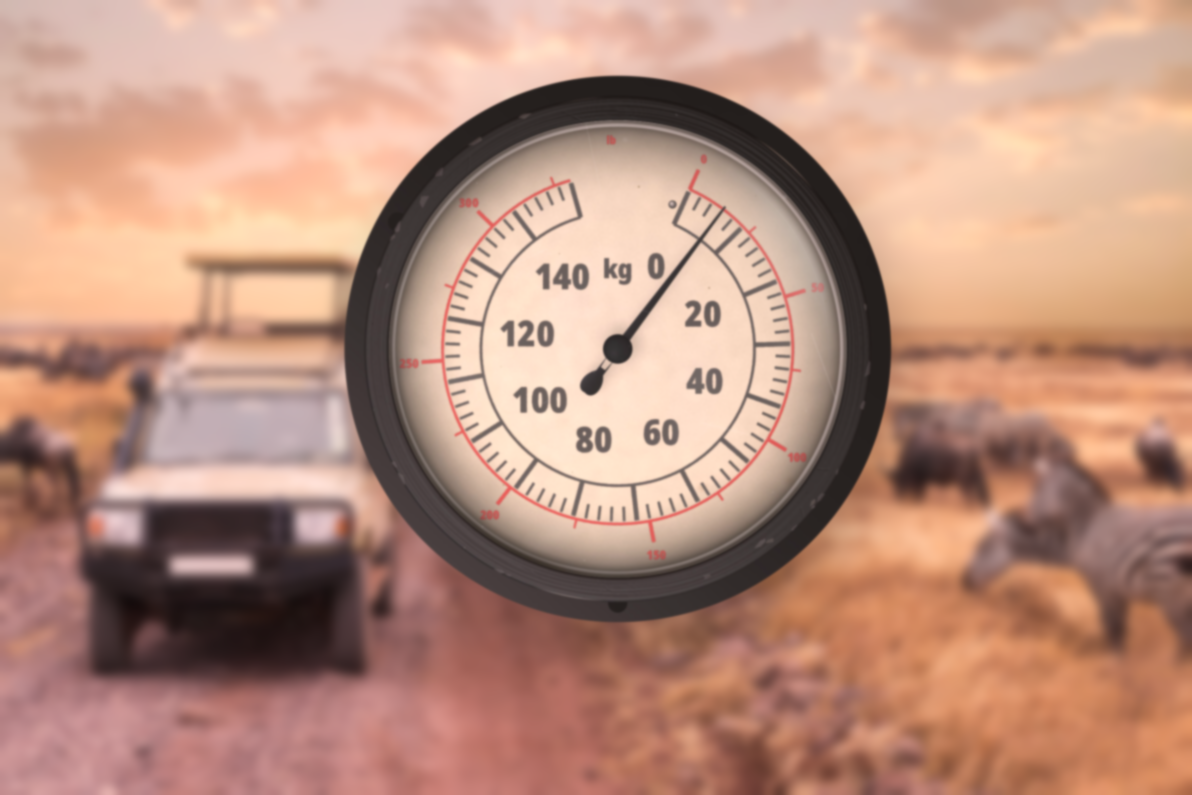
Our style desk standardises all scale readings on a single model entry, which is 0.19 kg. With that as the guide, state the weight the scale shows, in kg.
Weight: 6 kg
